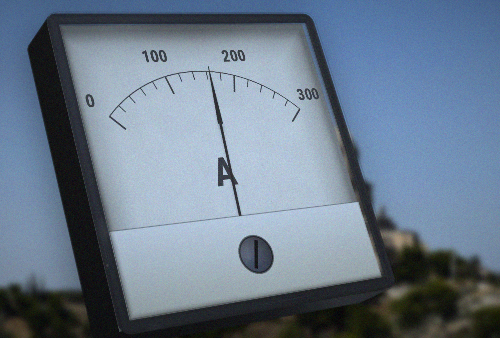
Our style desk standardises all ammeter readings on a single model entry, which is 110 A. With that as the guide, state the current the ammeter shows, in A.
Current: 160 A
